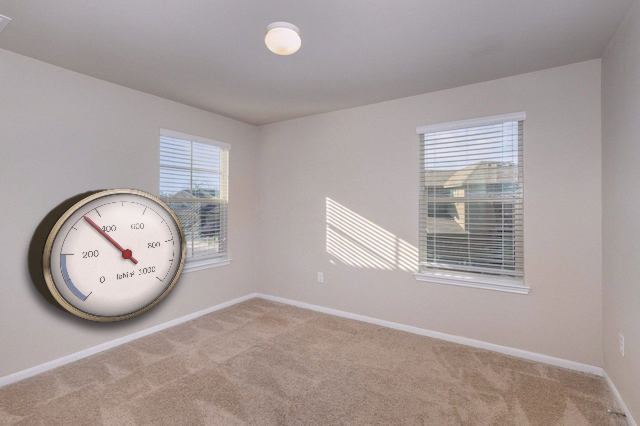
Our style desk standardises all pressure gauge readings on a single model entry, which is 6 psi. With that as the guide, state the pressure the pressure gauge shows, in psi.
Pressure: 350 psi
